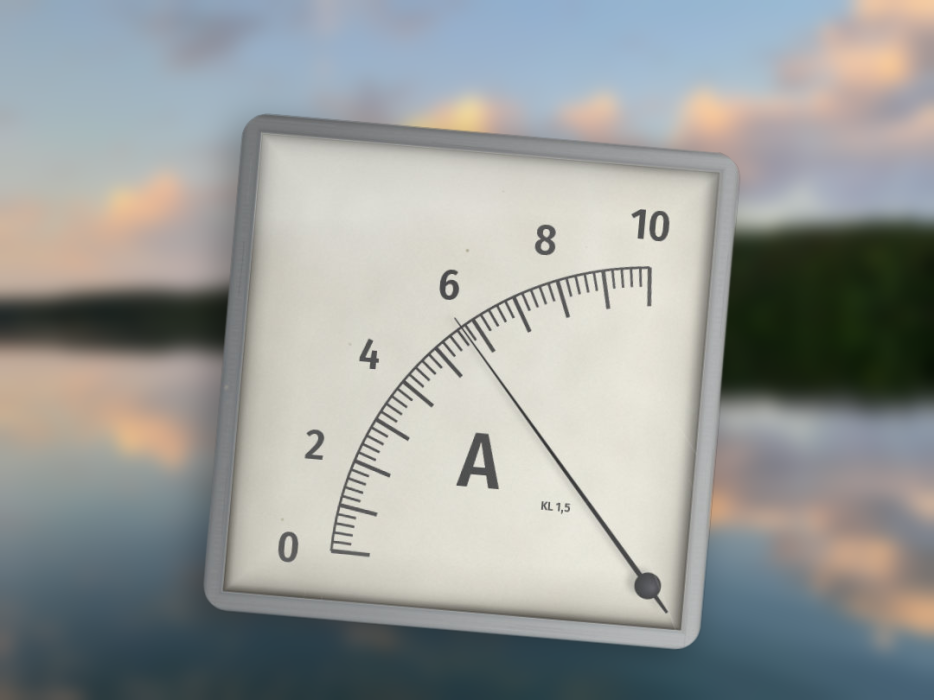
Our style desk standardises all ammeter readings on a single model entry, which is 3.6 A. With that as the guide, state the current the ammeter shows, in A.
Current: 5.7 A
